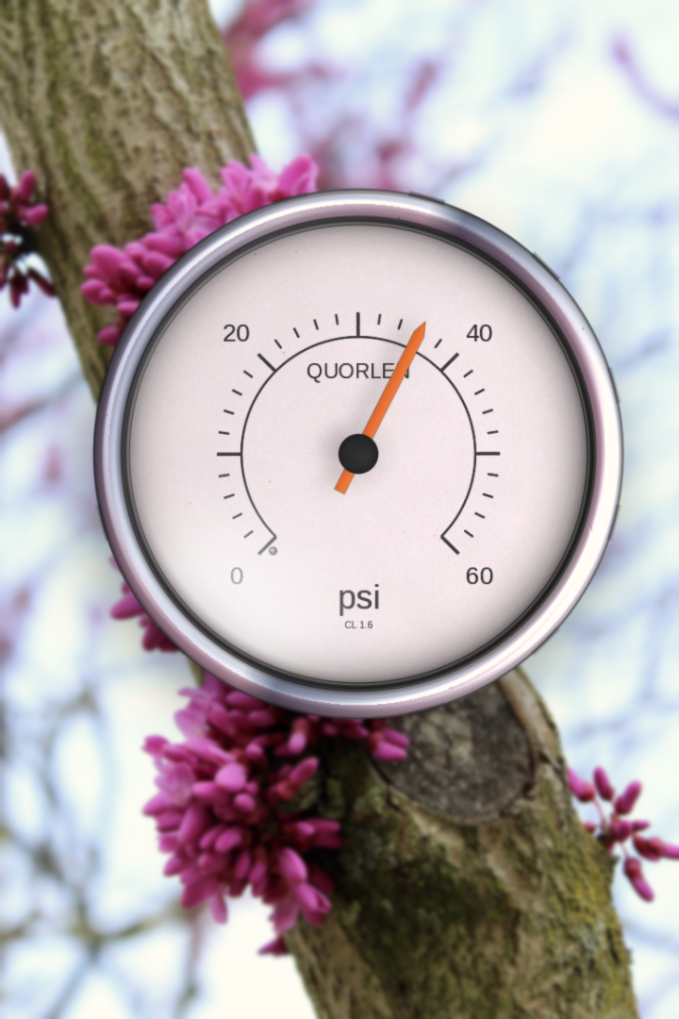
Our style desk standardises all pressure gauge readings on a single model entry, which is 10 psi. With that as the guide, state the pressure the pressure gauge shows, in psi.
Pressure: 36 psi
